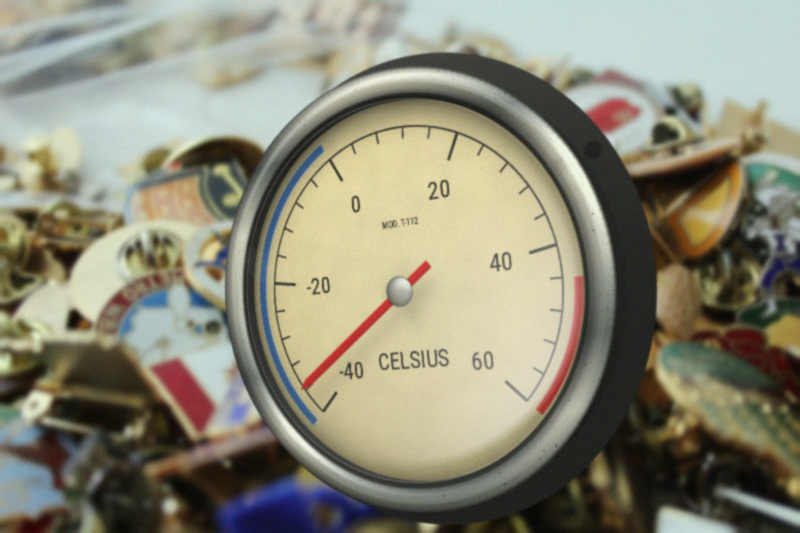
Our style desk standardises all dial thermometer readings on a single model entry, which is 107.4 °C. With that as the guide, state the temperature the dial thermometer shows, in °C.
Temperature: -36 °C
